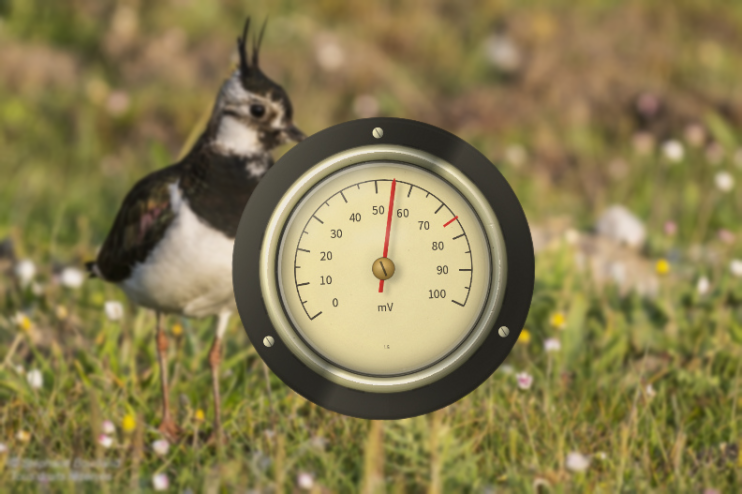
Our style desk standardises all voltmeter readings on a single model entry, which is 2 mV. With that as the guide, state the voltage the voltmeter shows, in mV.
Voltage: 55 mV
